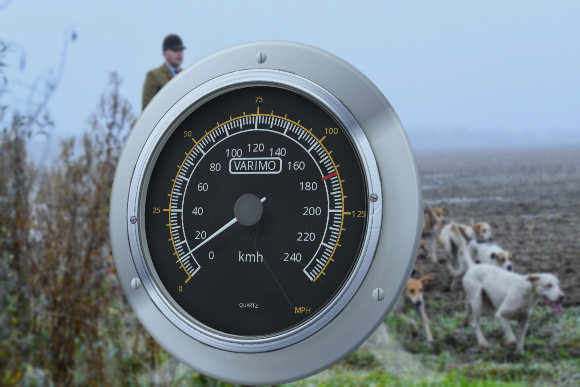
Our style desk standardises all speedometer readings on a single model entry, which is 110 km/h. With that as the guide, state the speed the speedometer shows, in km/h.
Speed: 10 km/h
